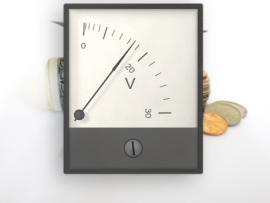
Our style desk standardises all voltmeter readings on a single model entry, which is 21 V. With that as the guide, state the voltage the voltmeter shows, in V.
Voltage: 17 V
